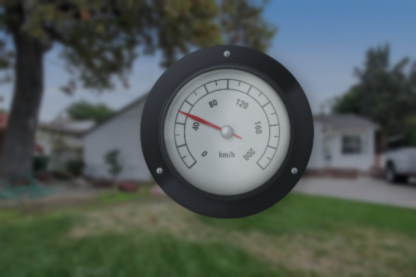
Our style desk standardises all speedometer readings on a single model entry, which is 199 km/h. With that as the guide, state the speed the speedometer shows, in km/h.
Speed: 50 km/h
